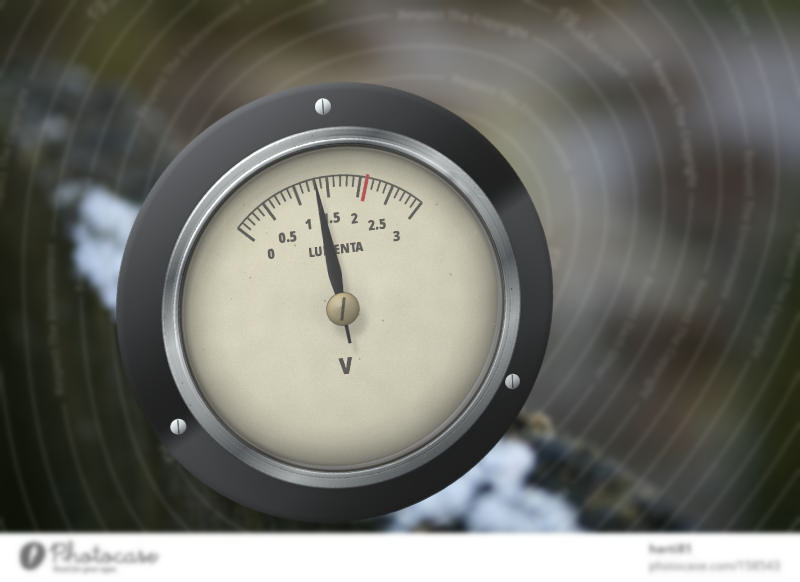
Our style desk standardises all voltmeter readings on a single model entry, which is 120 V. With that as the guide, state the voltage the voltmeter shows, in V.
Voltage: 1.3 V
